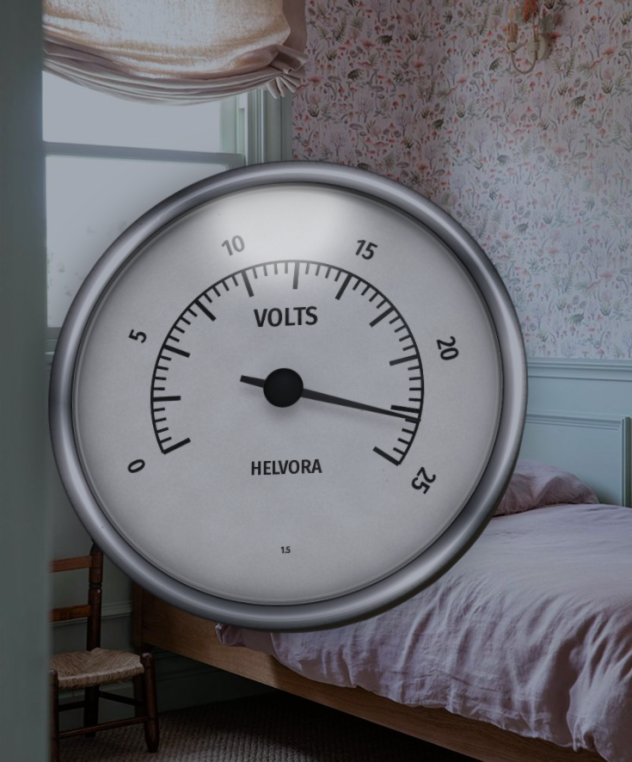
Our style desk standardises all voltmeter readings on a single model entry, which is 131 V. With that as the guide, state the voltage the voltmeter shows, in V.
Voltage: 23 V
